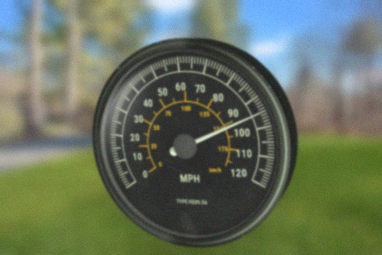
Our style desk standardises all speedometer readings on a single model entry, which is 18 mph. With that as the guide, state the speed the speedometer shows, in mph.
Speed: 95 mph
